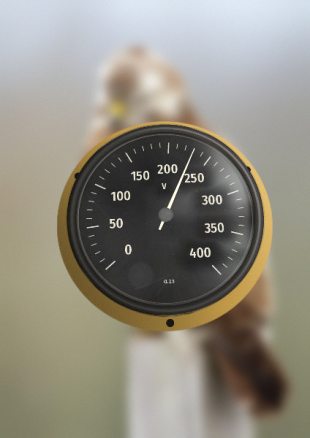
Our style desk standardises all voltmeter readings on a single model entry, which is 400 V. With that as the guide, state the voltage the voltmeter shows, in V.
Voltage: 230 V
